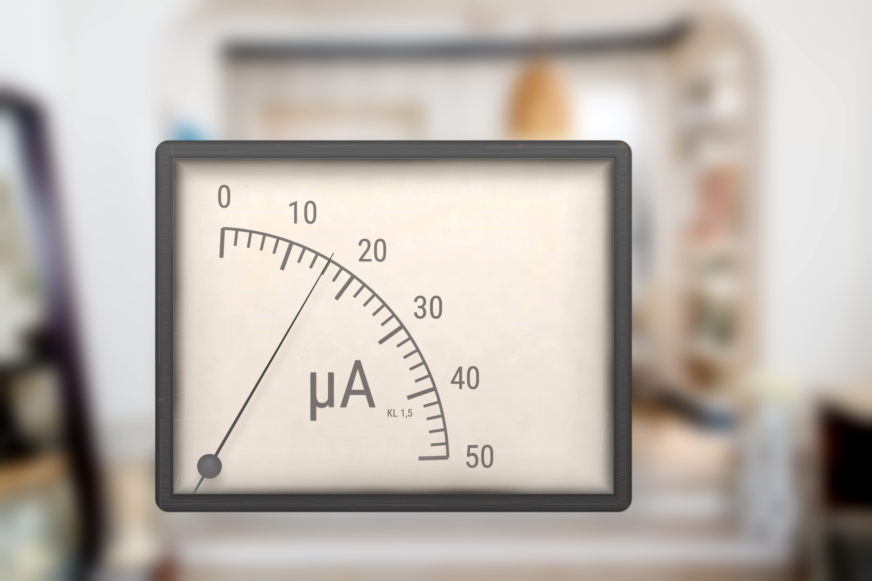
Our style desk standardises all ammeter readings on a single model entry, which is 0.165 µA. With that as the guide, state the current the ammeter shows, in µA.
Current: 16 µA
